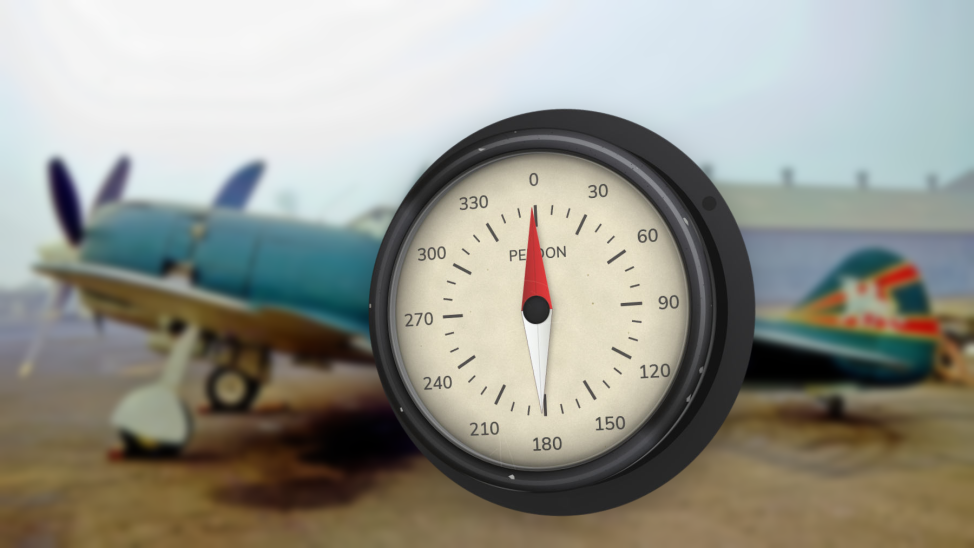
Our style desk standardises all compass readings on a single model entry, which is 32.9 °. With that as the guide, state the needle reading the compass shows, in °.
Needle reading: 0 °
